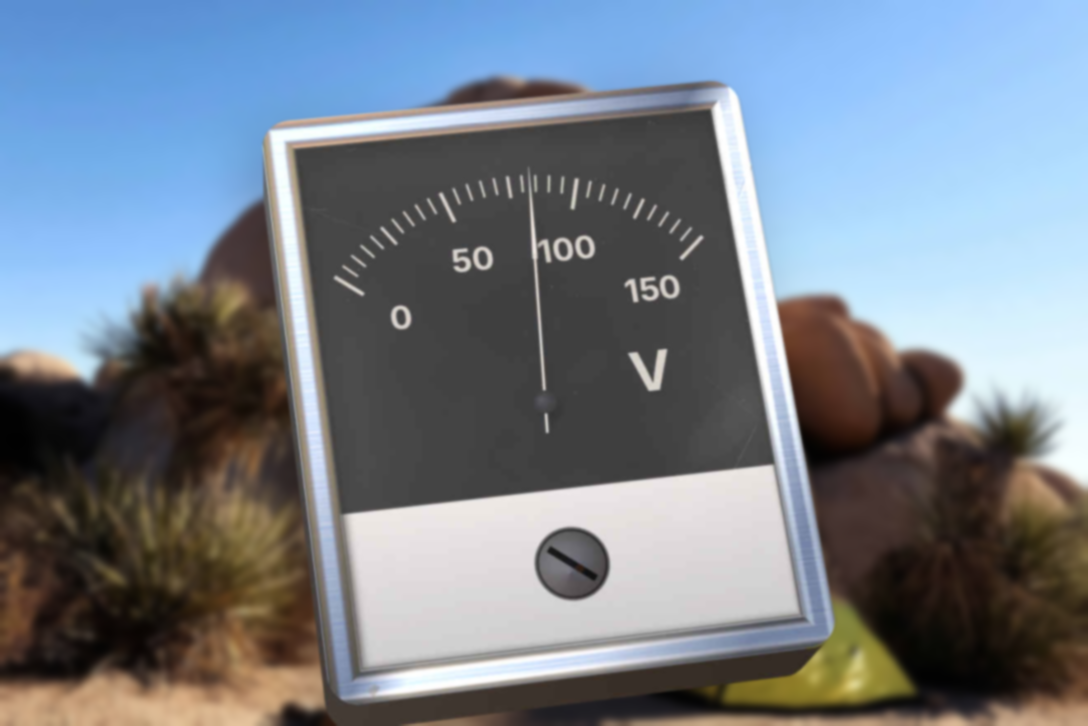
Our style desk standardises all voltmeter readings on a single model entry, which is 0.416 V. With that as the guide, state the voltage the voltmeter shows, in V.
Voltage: 82.5 V
